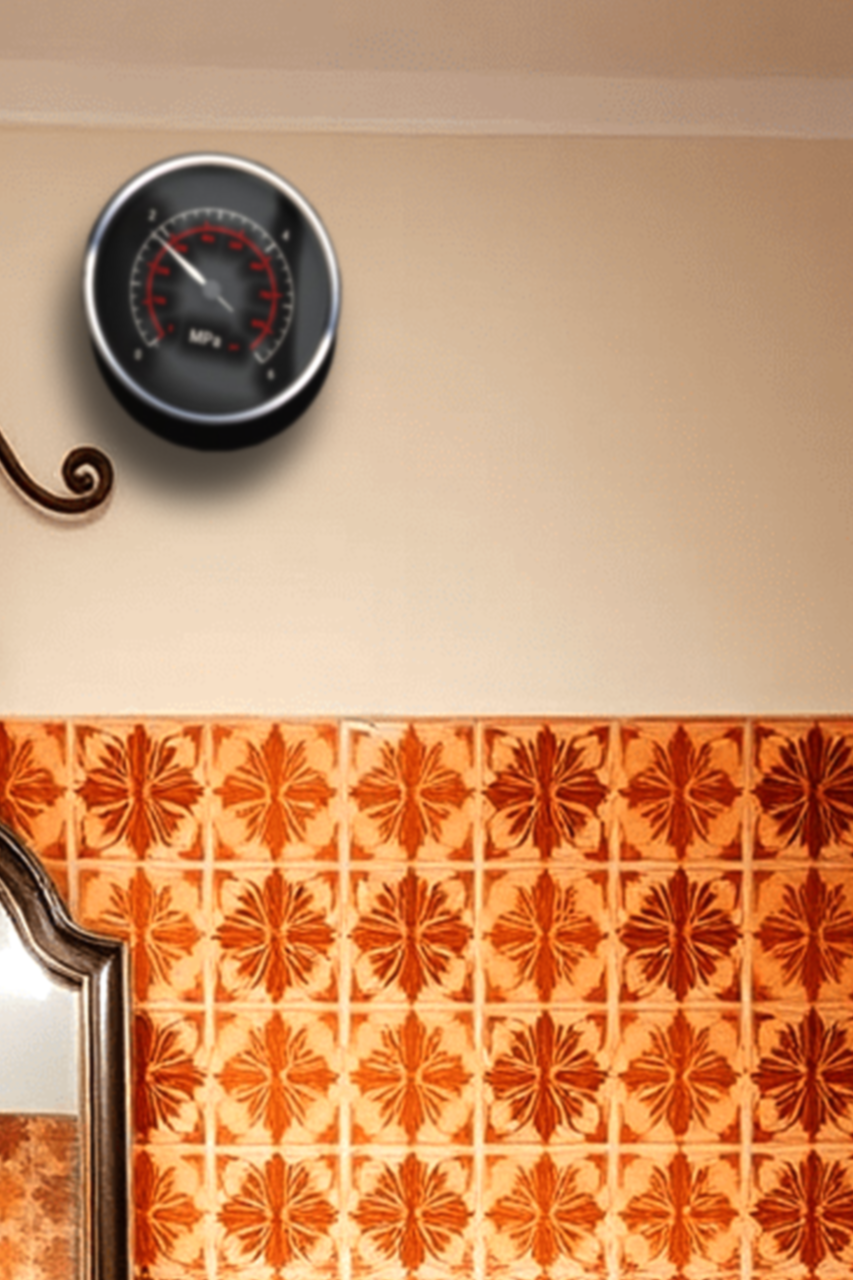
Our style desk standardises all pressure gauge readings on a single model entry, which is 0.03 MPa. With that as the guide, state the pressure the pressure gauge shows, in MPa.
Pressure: 1.8 MPa
